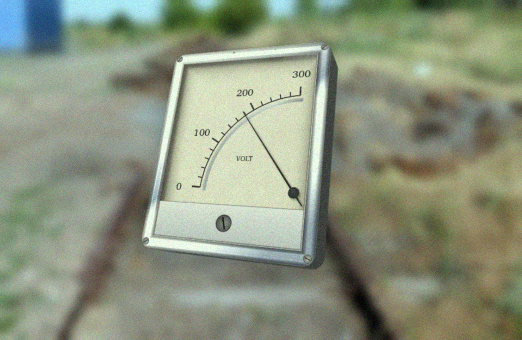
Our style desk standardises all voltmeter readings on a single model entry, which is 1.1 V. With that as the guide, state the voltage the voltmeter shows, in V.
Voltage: 180 V
